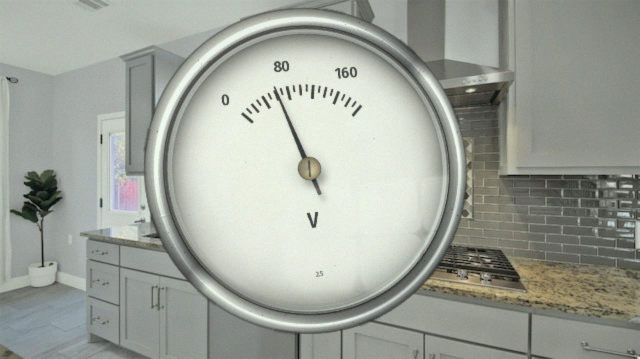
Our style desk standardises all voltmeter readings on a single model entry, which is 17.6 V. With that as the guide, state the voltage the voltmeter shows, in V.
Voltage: 60 V
